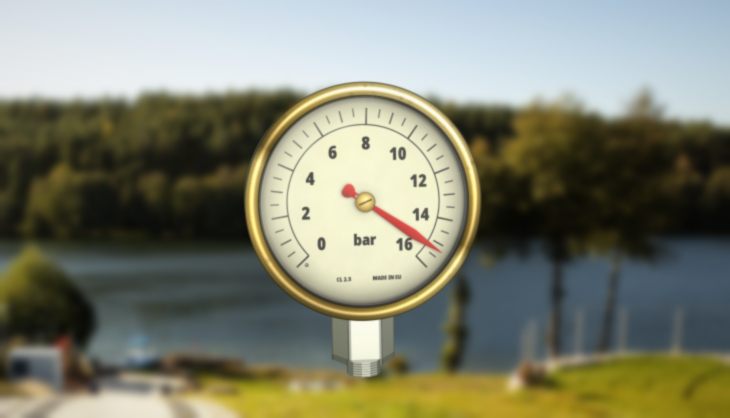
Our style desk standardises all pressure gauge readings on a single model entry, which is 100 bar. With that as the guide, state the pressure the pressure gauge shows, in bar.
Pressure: 15.25 bar
